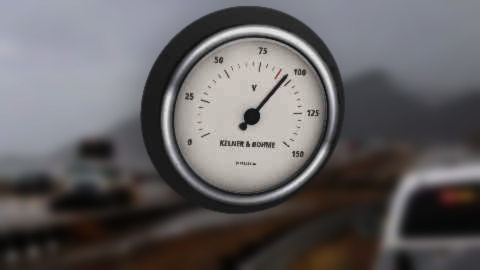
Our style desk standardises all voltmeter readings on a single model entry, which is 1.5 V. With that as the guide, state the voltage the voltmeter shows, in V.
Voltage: 95 V
